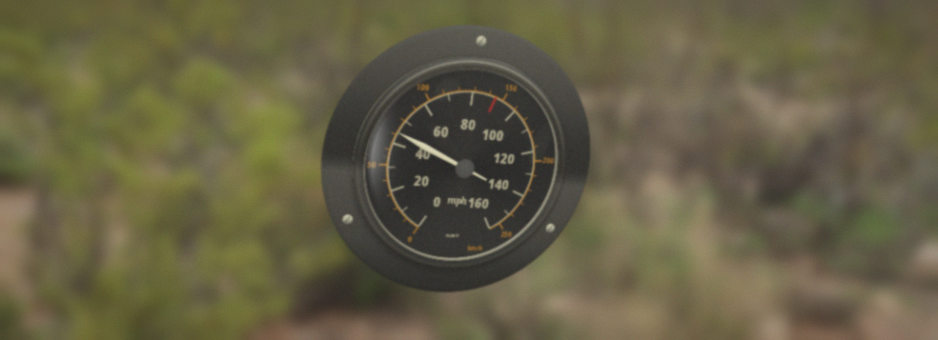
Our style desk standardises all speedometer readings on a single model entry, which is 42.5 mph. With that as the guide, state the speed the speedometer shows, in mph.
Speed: 45 mph
